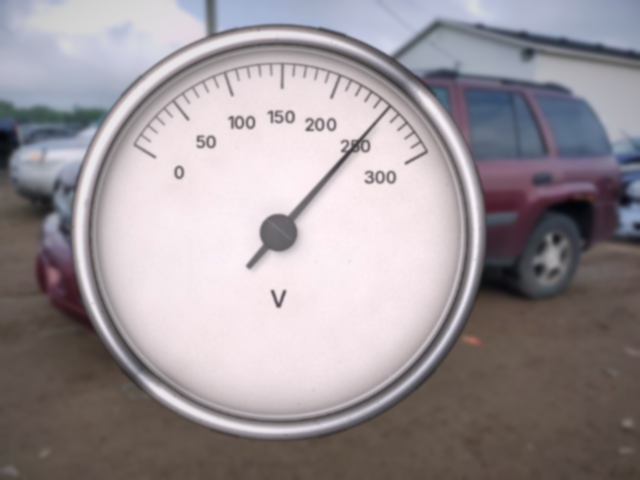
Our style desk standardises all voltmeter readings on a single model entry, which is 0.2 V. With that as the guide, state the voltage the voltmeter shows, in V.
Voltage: 250 V
